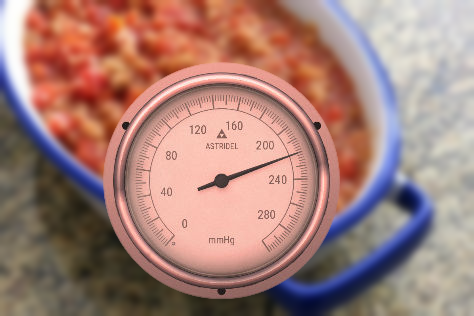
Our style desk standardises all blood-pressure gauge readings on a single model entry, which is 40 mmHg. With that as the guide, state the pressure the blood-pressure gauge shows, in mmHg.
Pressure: 220 mmHg
